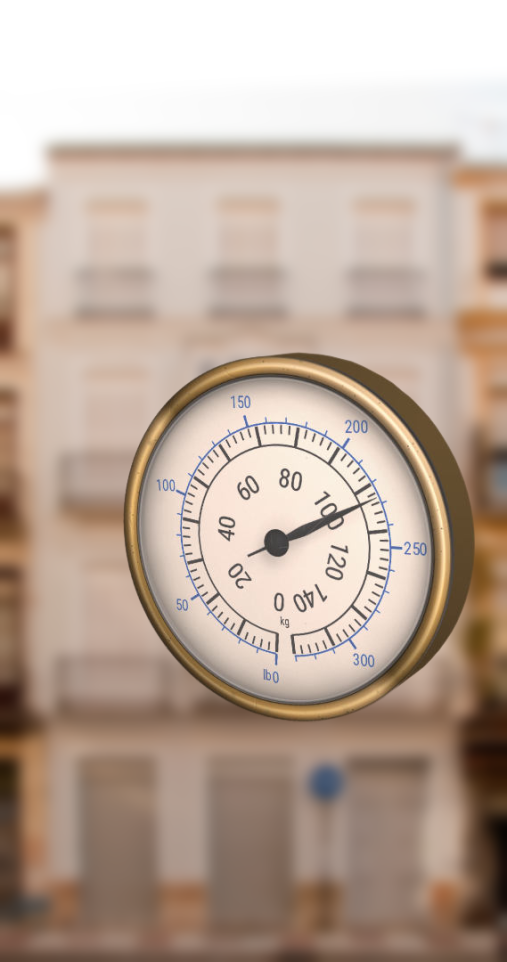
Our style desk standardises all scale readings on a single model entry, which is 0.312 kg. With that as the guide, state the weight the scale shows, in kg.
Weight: 103 kg
